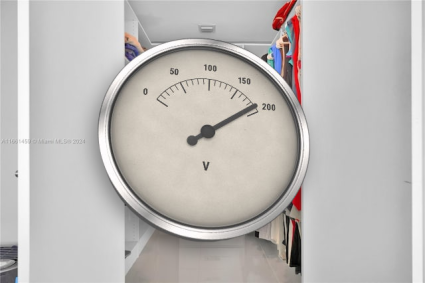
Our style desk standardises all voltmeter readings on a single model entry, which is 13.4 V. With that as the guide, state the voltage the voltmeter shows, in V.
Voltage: 190 V
